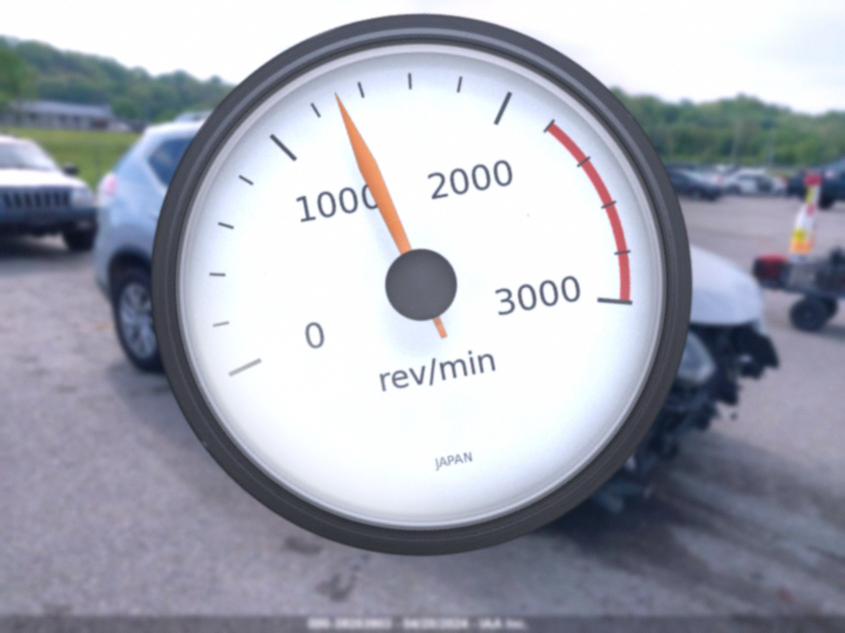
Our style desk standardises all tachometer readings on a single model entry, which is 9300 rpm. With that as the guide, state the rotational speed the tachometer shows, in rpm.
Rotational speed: 1300 rpm
